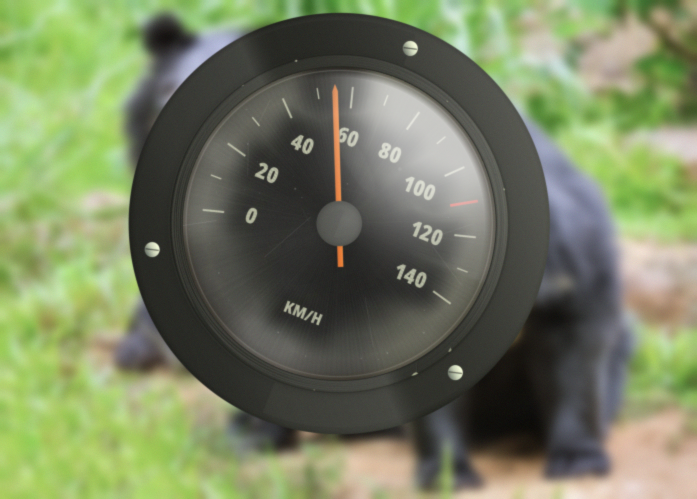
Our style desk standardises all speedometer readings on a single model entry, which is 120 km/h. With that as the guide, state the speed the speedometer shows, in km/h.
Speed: 55 km/h
